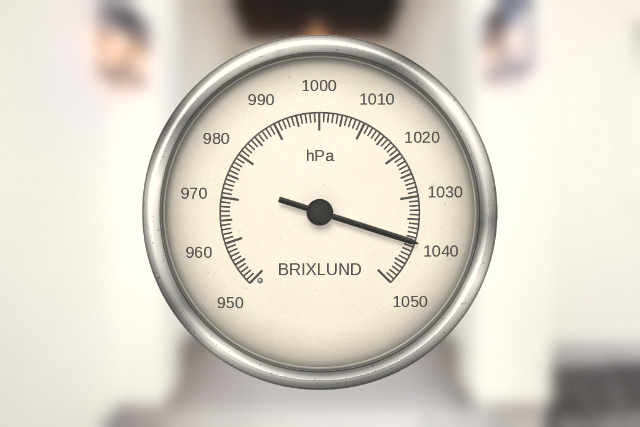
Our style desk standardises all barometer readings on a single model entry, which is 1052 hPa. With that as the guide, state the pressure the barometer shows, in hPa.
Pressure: 1040 hPa
